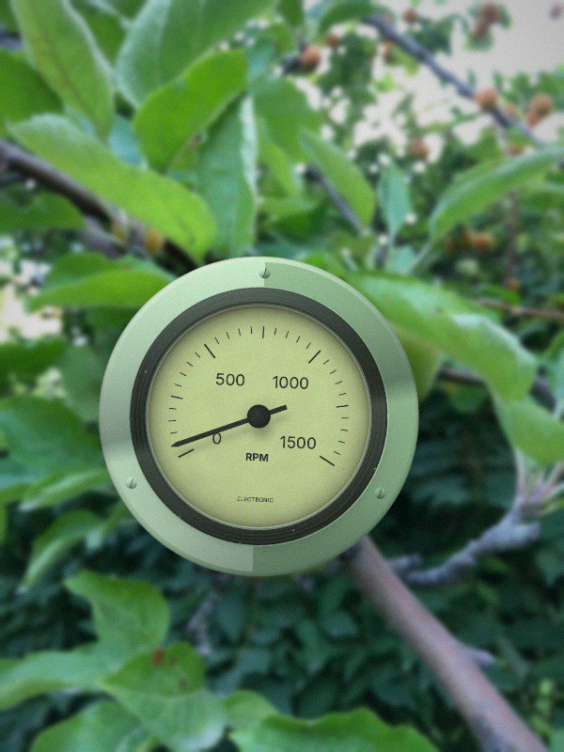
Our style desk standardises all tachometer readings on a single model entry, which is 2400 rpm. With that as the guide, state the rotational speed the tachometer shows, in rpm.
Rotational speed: 50 rpm
